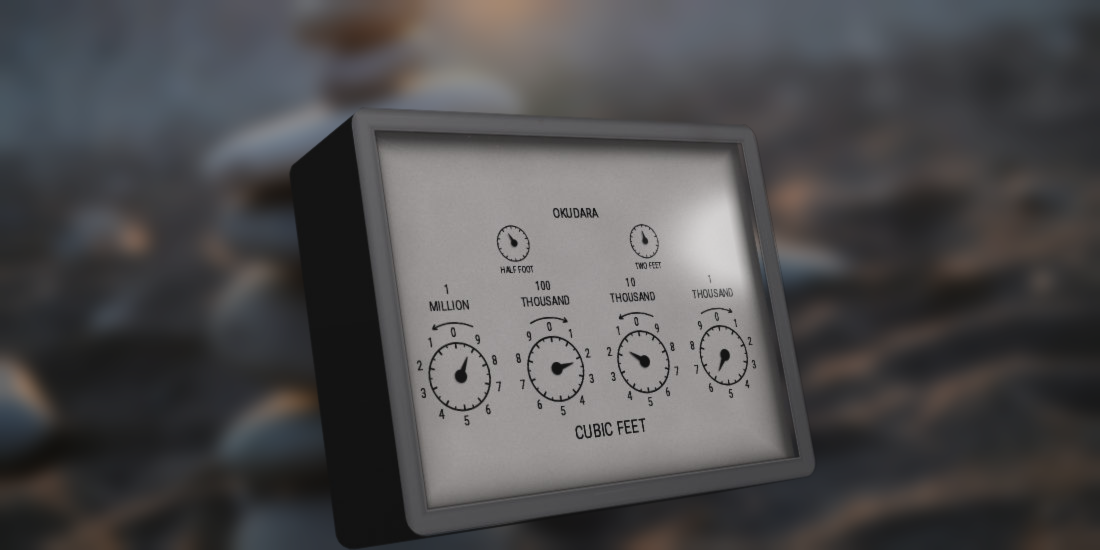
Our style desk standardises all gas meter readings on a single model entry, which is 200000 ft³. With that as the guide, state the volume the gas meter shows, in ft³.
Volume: 921600 ft³
